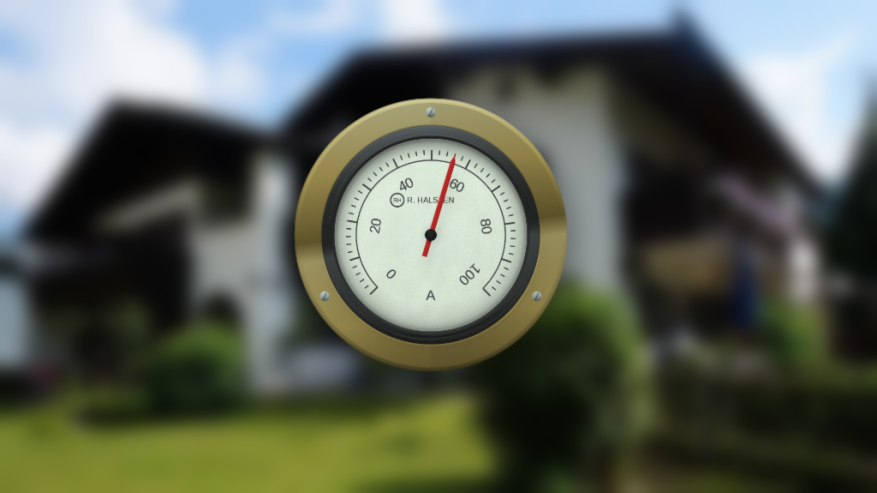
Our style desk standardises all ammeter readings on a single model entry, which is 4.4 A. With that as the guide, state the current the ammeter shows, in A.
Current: 56 A
